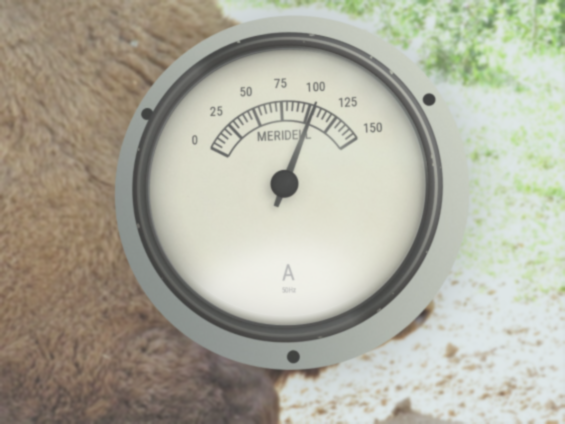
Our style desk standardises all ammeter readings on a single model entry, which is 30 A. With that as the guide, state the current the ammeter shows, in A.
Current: 105 A
